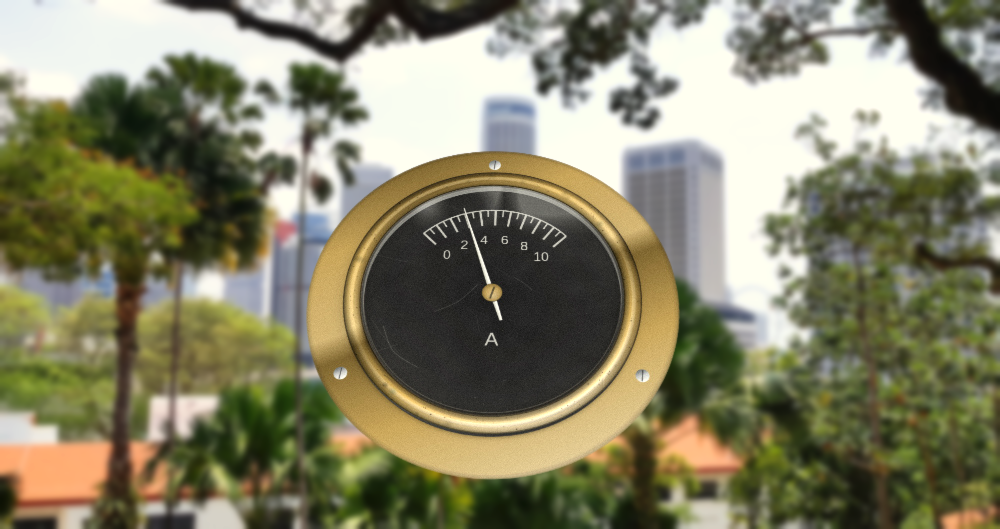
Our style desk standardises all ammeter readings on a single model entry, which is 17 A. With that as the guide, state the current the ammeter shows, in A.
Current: 3 A
